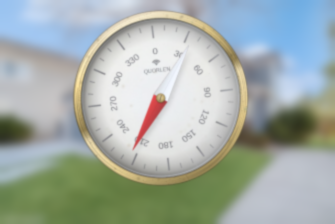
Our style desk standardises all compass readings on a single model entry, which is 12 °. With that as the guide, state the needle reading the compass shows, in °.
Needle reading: 215 °
